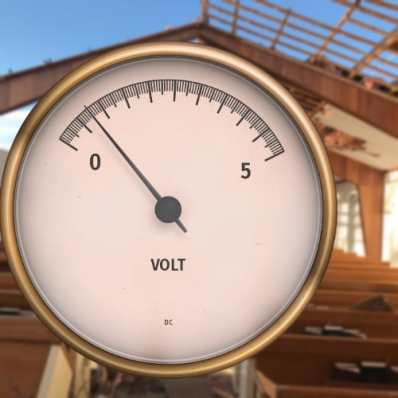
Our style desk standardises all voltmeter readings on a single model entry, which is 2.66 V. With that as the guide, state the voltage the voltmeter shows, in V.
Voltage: 0.75 V
